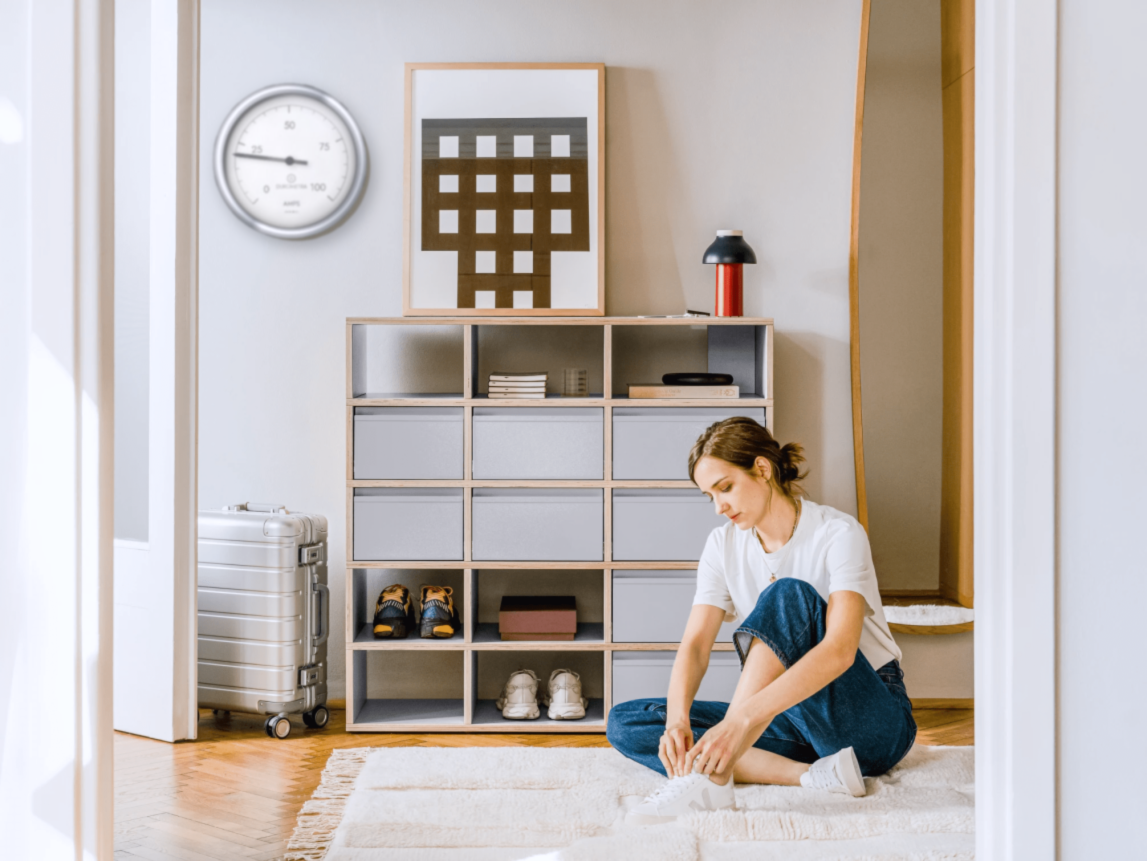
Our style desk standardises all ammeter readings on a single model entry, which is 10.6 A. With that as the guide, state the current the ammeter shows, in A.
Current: 20 A
